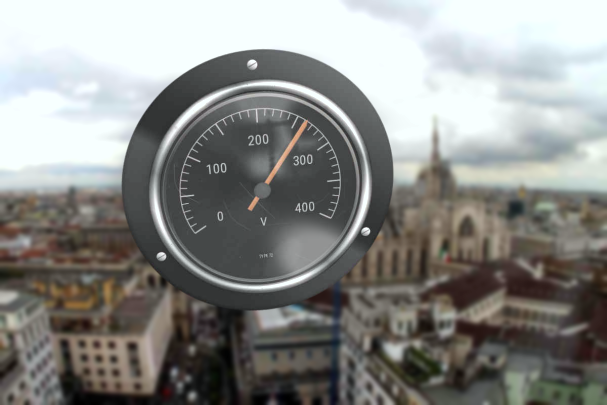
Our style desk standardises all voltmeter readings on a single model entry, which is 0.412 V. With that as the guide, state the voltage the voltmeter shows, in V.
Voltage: 260 V
